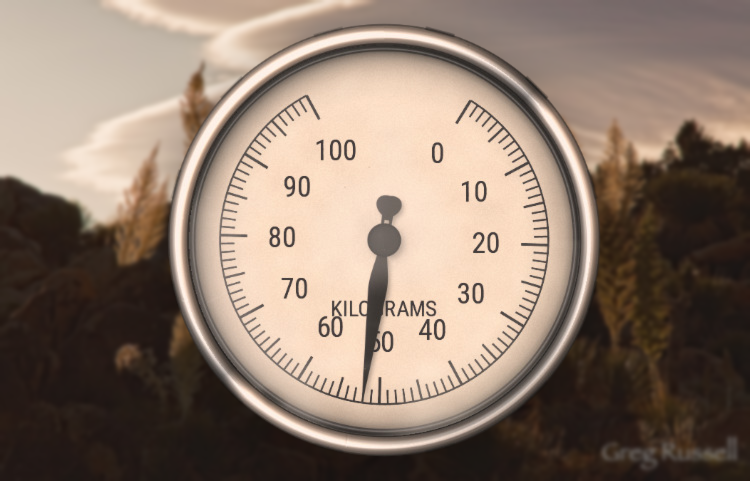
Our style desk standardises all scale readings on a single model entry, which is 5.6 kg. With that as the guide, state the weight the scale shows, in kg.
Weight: 52 kg
